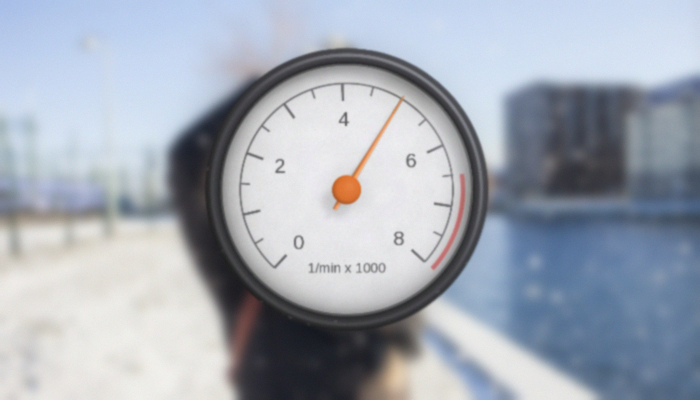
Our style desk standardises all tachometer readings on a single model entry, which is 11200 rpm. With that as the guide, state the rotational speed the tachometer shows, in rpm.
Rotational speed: 5000 rpm
